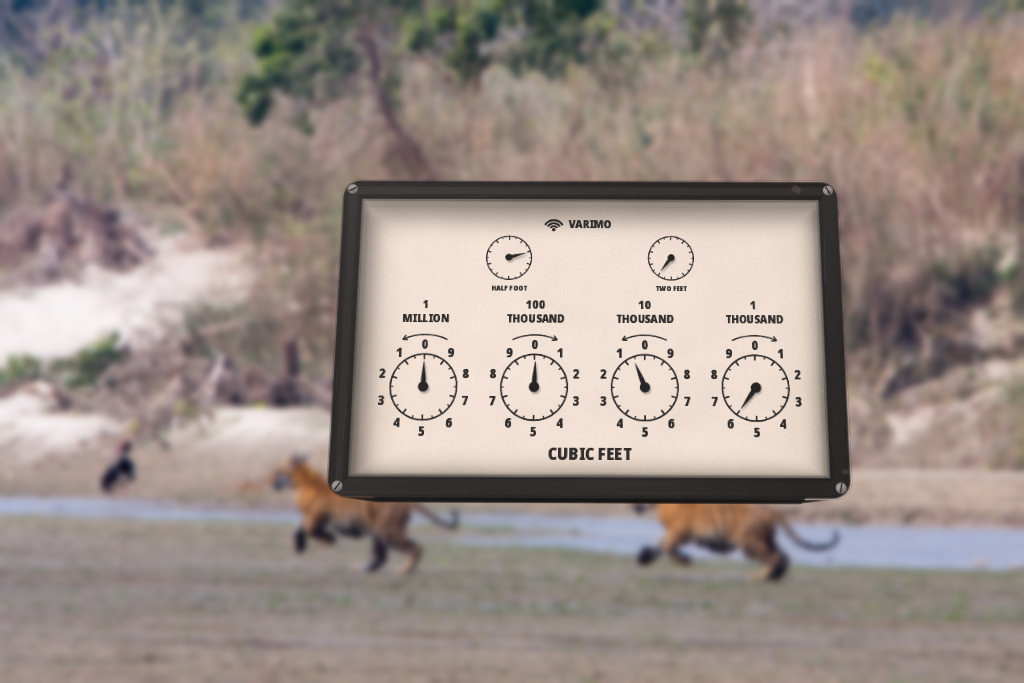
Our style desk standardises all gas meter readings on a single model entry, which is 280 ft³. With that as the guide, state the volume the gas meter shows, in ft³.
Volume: 600 ft³
